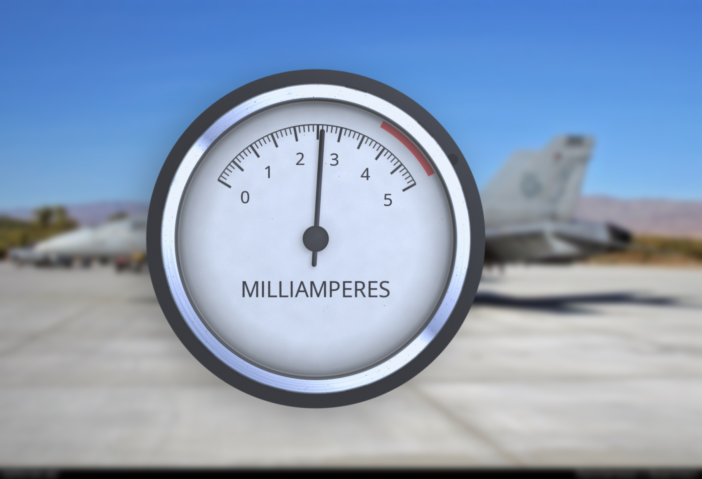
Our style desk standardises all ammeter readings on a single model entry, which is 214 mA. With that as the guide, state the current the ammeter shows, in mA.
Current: 2.6 mA
